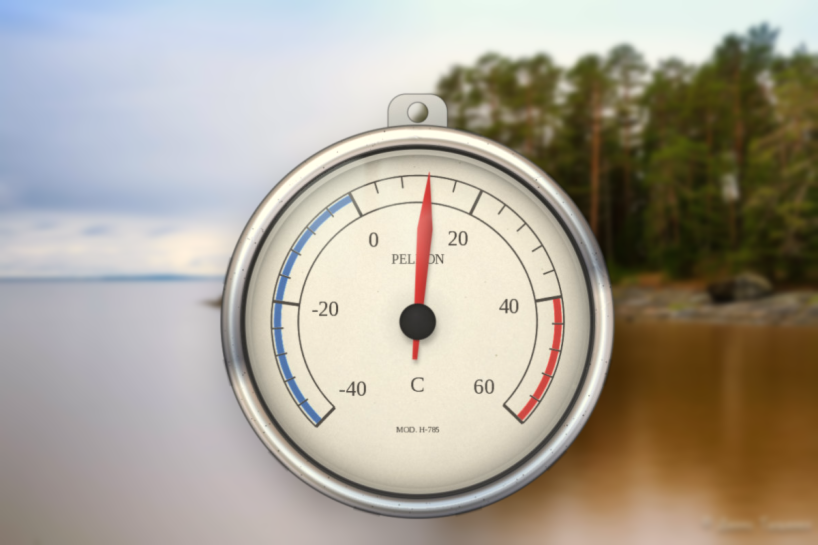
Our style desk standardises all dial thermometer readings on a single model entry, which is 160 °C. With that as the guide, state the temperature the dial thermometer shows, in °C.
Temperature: 12 °C
